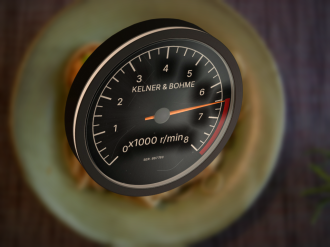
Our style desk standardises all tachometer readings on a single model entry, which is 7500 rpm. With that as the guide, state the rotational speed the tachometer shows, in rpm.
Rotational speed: 6500 rpm
